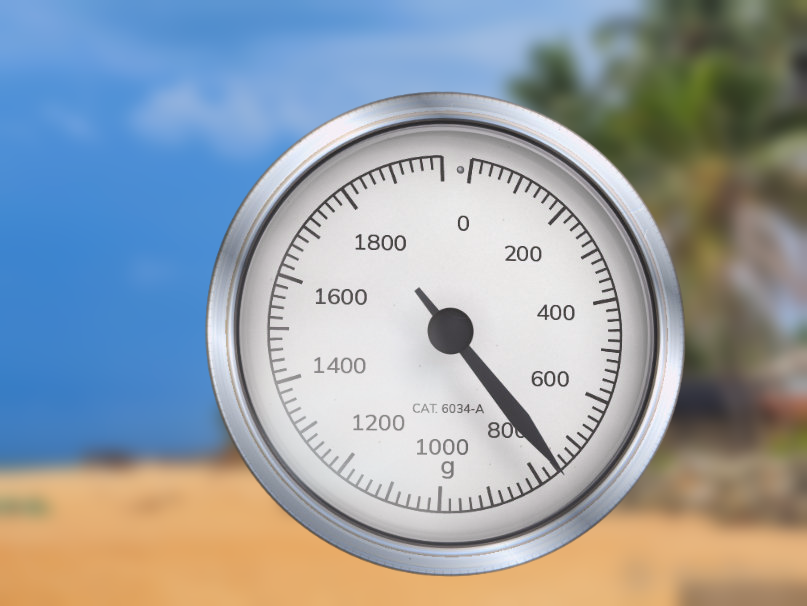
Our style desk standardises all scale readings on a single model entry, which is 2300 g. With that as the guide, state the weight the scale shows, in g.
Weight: 760 g
